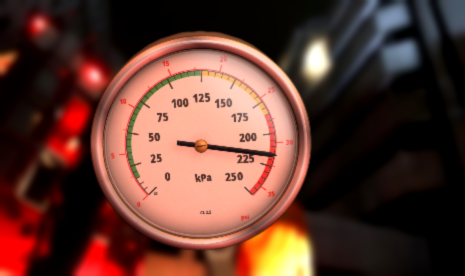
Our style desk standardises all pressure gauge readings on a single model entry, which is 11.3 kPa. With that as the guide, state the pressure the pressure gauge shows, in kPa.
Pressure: 215 kPa
